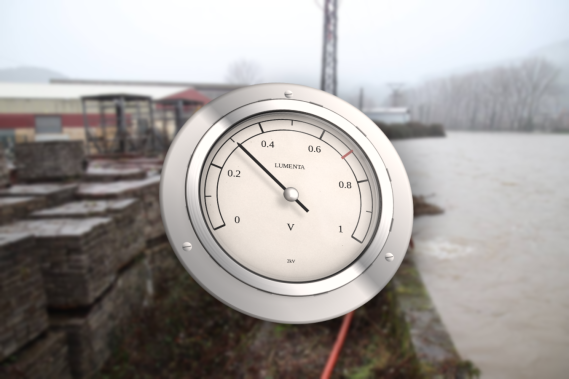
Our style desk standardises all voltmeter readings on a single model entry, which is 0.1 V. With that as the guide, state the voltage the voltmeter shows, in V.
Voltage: 0.3 V
